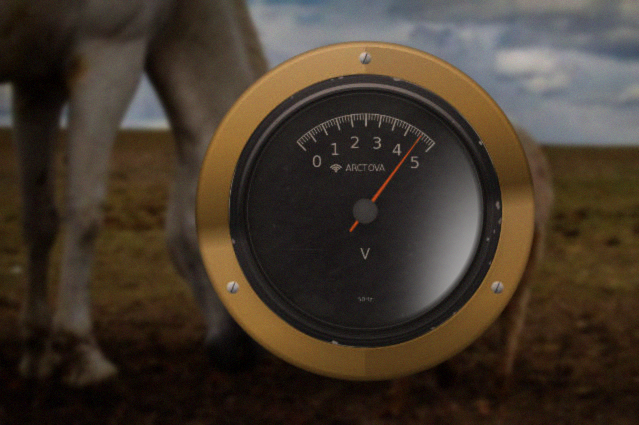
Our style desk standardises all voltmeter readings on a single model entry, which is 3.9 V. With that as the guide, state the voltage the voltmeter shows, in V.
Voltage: 4.5 V
